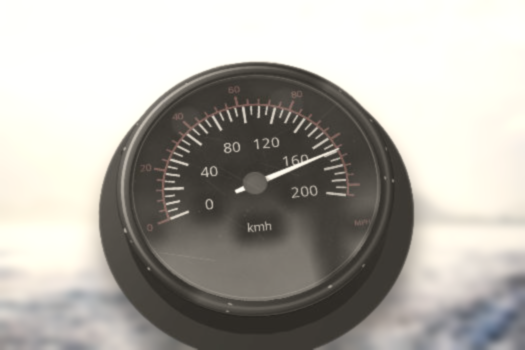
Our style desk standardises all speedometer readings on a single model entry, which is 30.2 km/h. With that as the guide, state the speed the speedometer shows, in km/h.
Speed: 170 km/h
